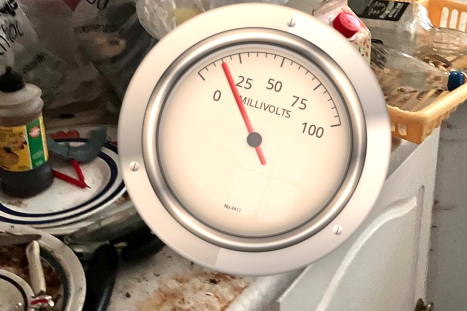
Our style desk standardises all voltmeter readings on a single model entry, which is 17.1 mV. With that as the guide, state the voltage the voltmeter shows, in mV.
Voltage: 15 mV
